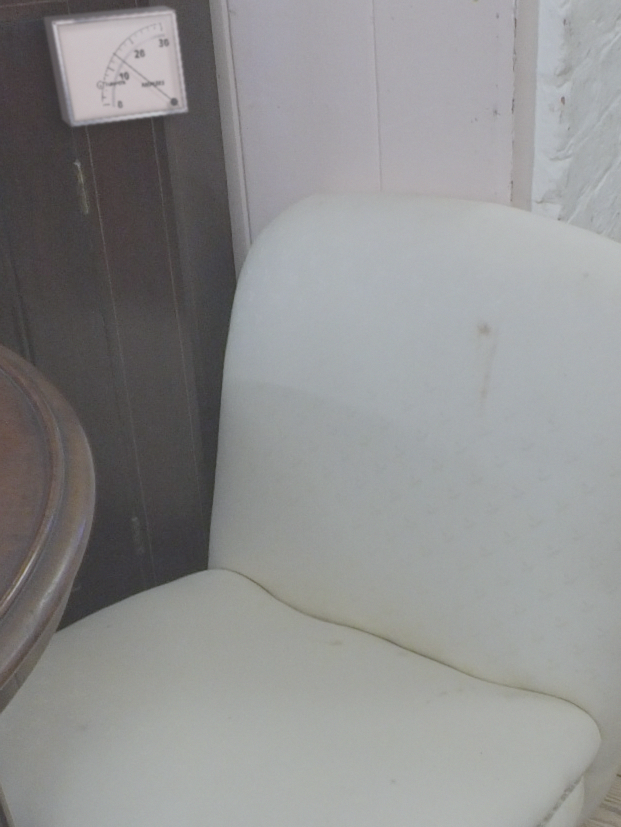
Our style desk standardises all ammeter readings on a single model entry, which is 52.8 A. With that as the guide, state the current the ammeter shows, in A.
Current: 14 A
